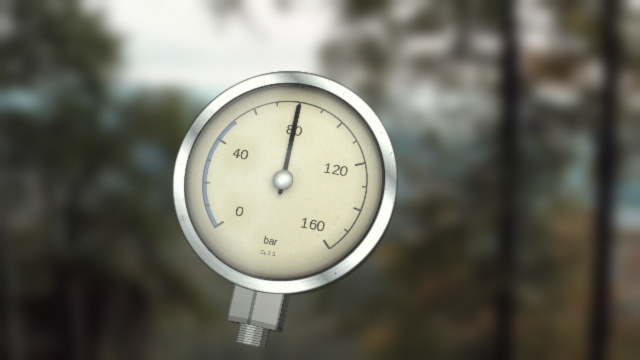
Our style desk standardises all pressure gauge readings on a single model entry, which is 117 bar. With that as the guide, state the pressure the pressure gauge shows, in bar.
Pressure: 80 bar
